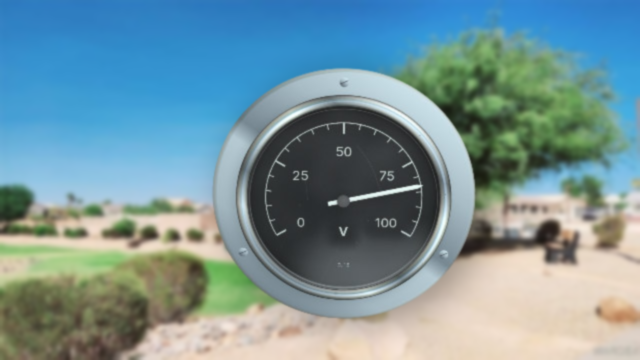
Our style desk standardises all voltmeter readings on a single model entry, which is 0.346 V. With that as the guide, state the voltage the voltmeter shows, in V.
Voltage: 82.5 V
